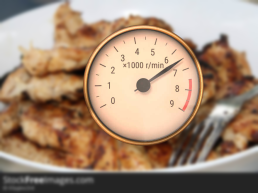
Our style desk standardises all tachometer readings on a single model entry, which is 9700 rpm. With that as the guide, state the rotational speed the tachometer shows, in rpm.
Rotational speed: 6500 rpm
